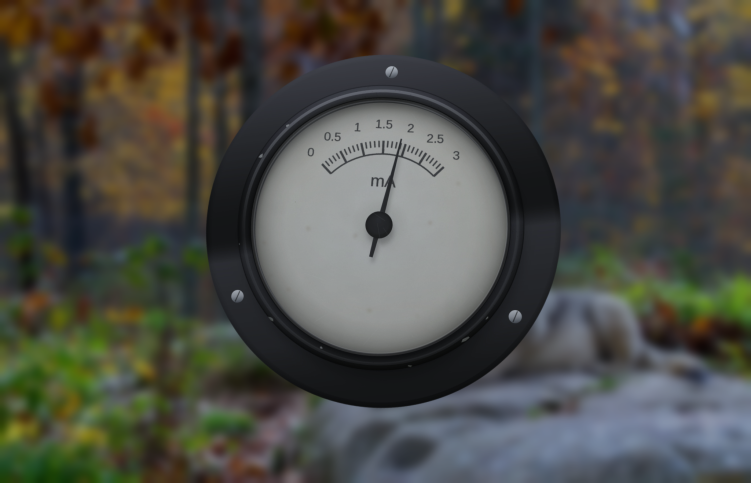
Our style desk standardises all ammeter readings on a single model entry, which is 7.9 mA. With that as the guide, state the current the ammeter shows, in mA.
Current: 1.9 mA
